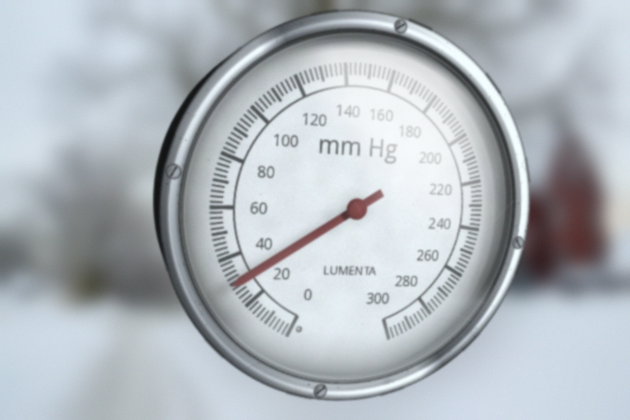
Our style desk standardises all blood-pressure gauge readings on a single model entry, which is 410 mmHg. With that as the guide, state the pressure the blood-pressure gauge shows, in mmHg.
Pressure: 30 mmHg
